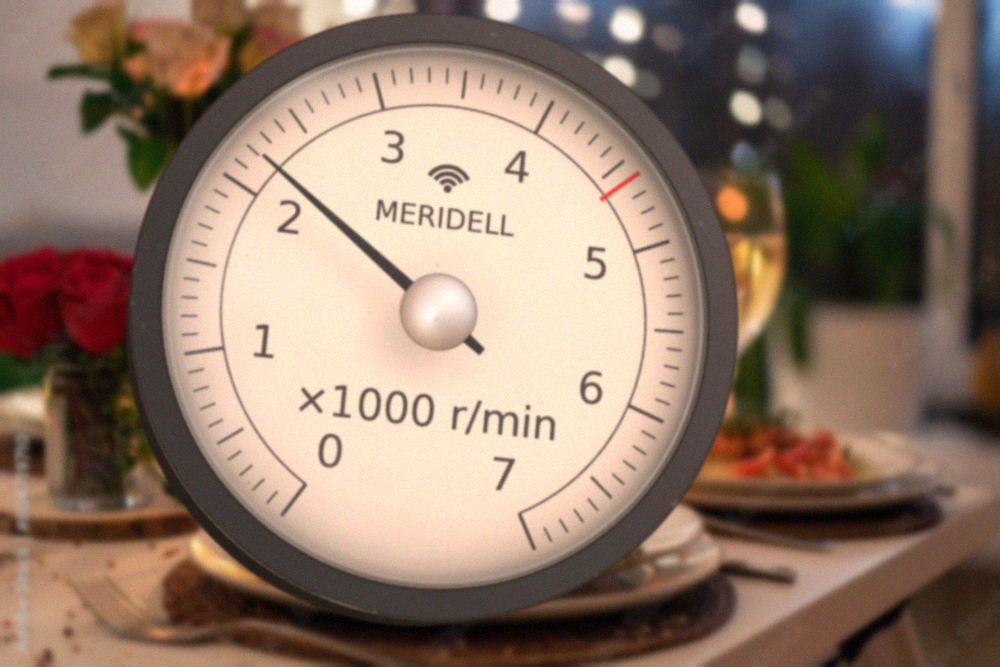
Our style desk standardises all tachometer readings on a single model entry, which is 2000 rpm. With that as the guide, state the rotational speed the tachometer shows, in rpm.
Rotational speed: 2200 rpm
